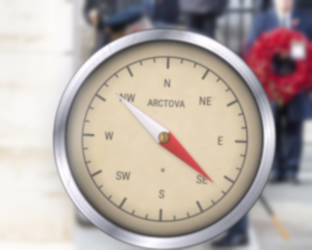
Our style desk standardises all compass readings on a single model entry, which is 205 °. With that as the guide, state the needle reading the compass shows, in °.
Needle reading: 130 °
